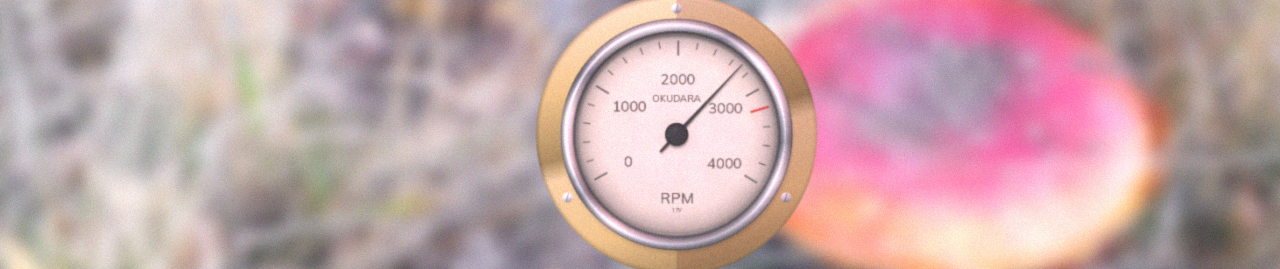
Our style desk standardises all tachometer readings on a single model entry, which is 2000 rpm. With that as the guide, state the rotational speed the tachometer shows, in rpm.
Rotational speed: 2700 rpm
